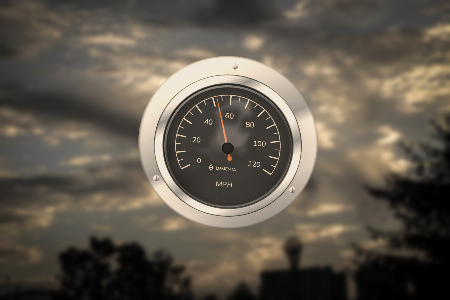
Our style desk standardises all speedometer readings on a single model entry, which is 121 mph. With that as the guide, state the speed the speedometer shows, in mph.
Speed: 52.5 mph
